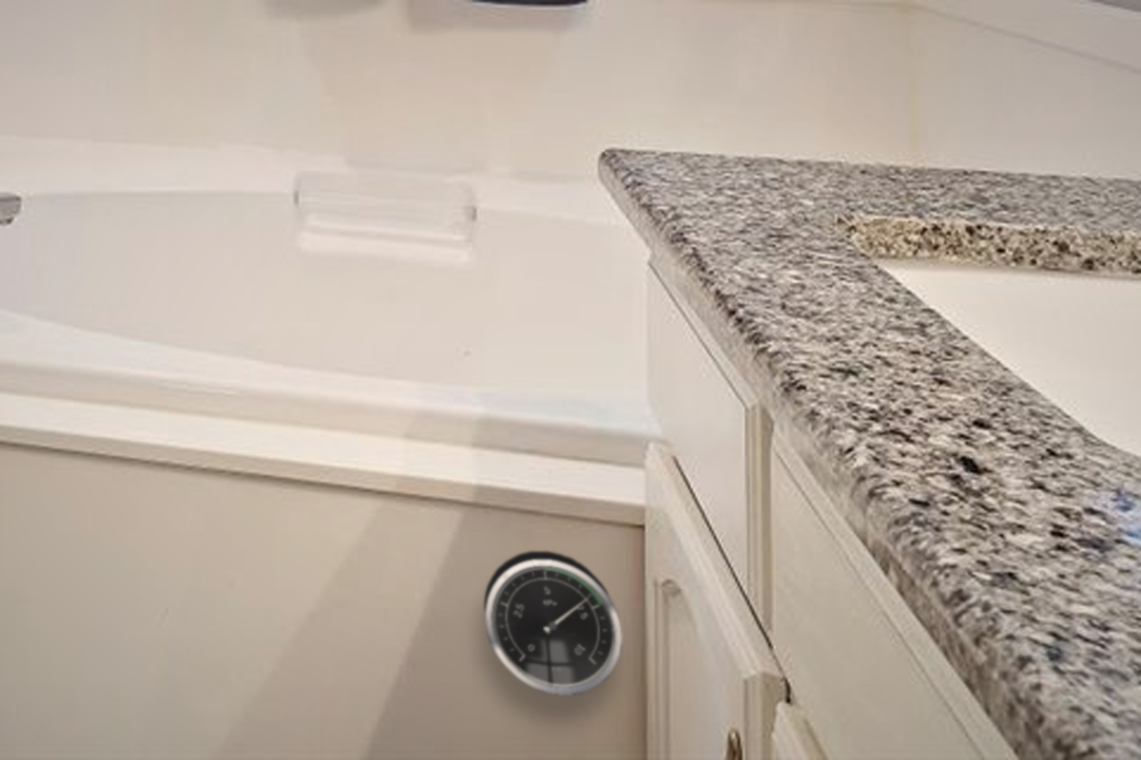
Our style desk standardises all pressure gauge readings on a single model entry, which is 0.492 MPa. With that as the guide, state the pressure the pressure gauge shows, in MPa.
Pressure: 7 MPa
